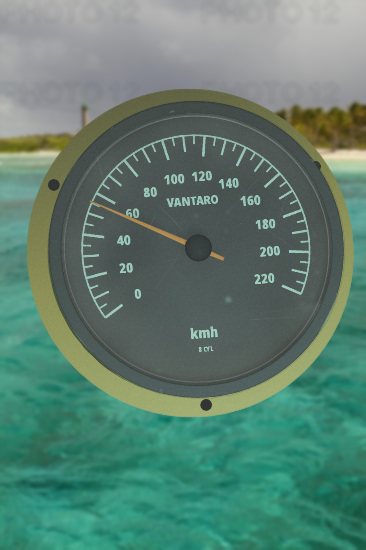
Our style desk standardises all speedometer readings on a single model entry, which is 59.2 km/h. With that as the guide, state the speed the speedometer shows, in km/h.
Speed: 55 km/h
